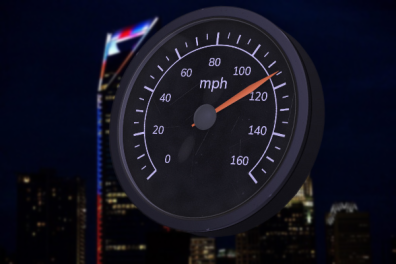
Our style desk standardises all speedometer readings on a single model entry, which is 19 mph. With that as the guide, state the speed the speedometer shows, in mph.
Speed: 115 mph
